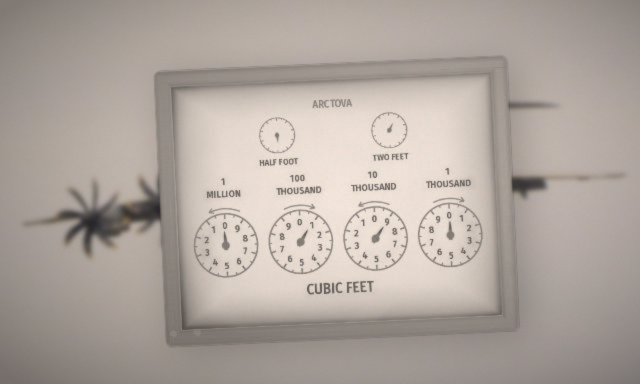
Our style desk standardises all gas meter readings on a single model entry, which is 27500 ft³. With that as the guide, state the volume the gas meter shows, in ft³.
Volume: 9000 ft³
